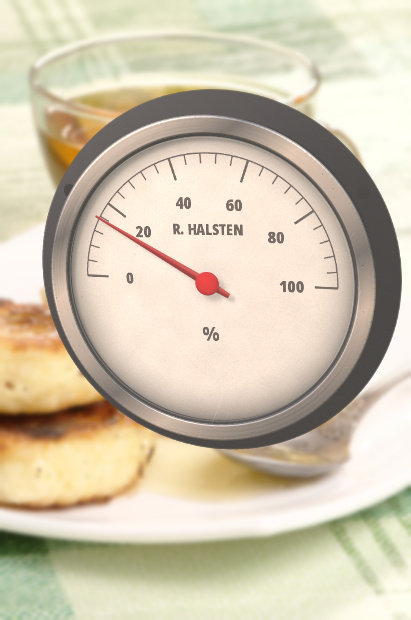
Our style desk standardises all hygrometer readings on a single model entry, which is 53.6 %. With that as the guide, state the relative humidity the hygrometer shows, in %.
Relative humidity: 16 %
